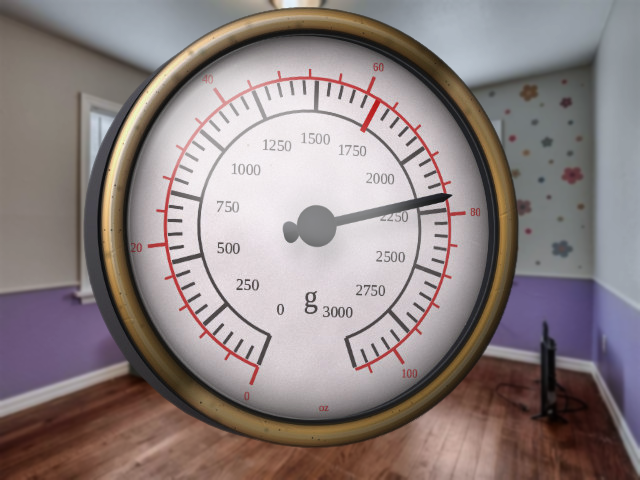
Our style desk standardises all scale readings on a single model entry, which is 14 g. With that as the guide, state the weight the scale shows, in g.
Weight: 2200 g
